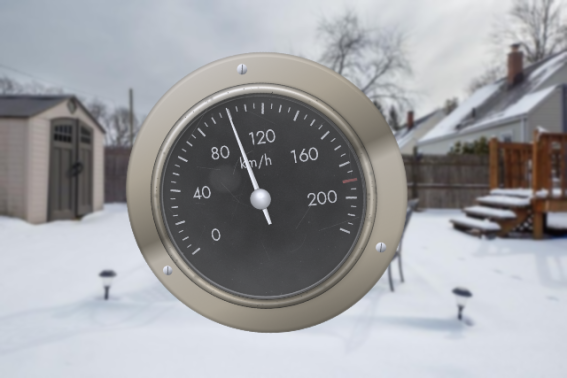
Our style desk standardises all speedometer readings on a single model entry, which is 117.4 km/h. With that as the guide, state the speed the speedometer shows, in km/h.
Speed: 100 km/h
